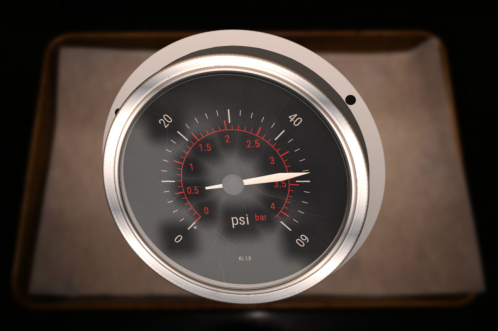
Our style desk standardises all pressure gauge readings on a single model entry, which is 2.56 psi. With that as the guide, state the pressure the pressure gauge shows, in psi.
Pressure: 48 psi
